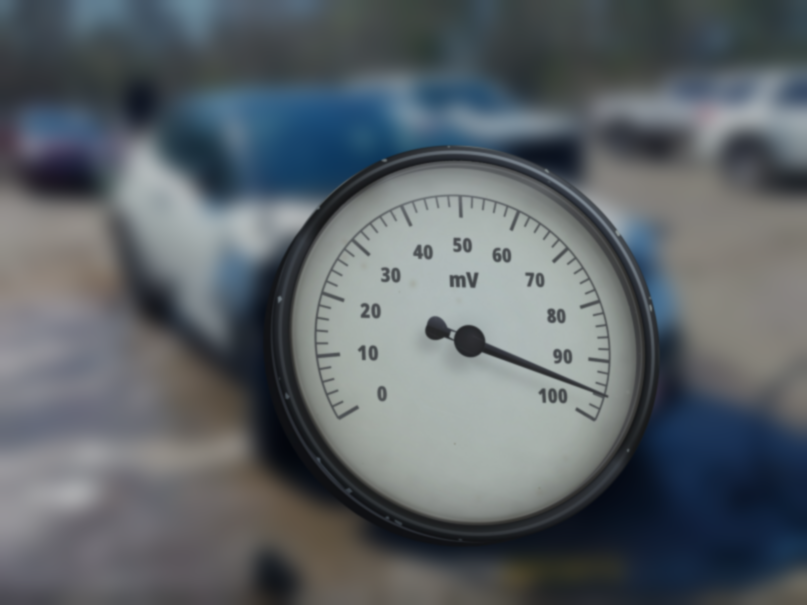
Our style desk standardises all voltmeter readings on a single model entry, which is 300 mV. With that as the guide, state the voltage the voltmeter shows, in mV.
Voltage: 96 mV
